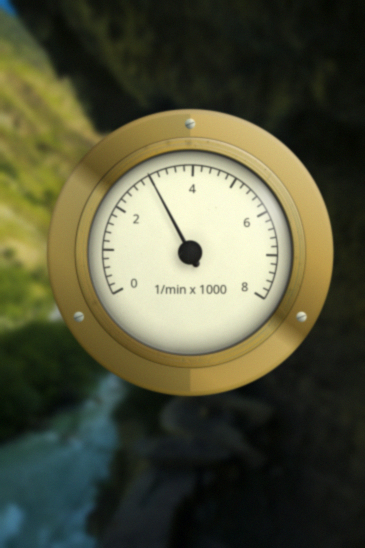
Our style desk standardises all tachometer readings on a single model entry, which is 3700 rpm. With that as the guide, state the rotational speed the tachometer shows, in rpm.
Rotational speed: 3000 rpm
